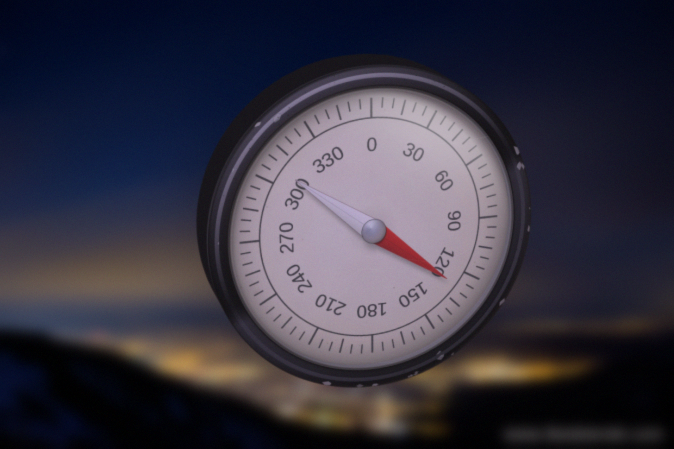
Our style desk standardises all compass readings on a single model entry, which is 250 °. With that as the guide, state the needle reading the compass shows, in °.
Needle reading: 127.5 °
